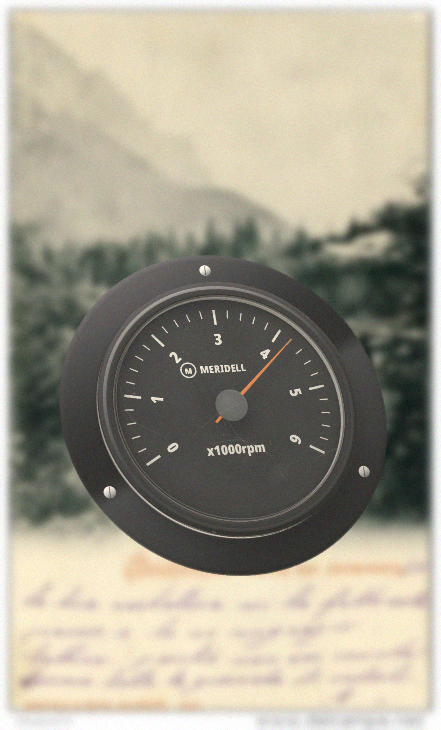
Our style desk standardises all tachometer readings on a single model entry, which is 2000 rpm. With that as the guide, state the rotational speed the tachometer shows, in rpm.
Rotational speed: 4200 rpm
